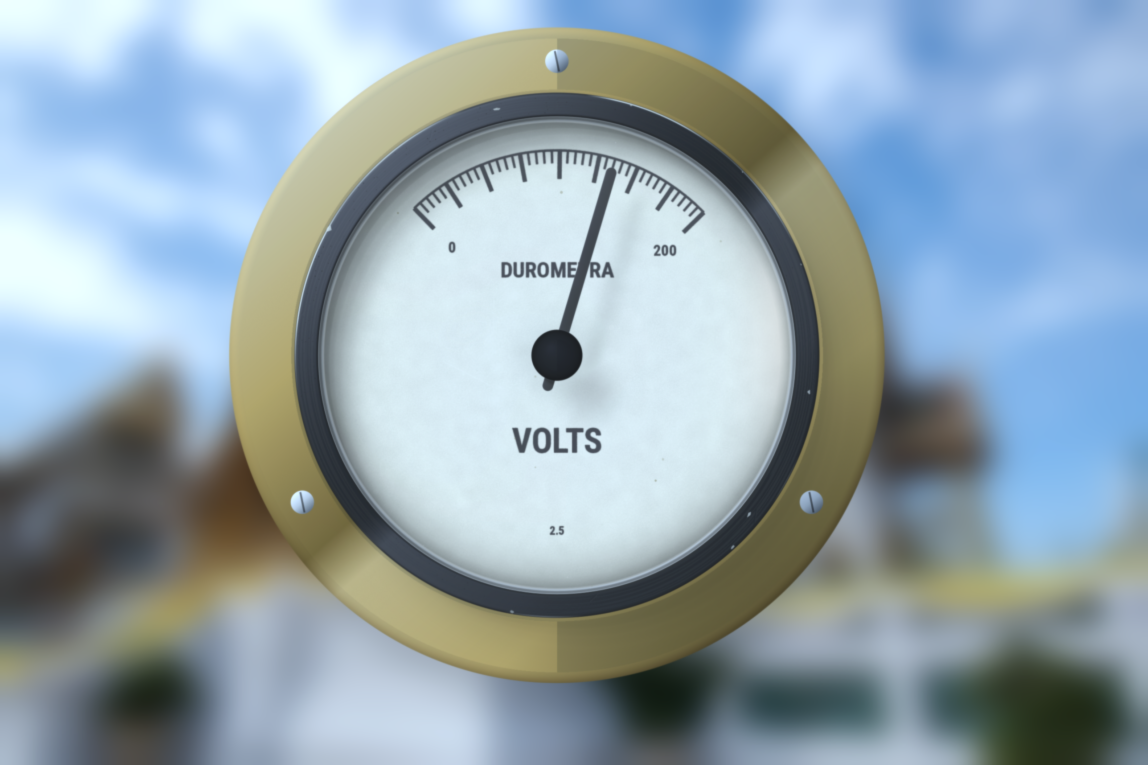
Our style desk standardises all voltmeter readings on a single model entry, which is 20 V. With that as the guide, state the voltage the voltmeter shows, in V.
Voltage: 135 V
